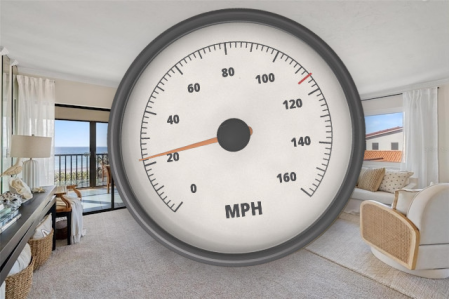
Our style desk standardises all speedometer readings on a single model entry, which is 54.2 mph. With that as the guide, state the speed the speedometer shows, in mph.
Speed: 22 mph
